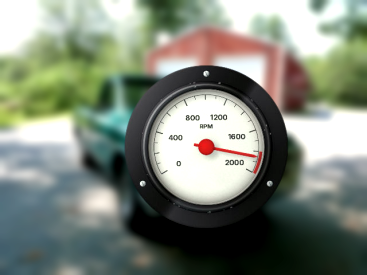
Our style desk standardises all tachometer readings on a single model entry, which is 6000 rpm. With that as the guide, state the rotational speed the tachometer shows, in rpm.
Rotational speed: 1850 rpm
